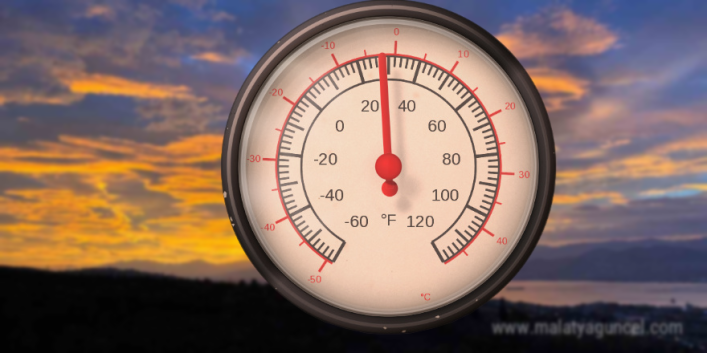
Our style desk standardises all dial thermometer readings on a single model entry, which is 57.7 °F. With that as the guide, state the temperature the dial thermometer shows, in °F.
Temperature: 28 °F
